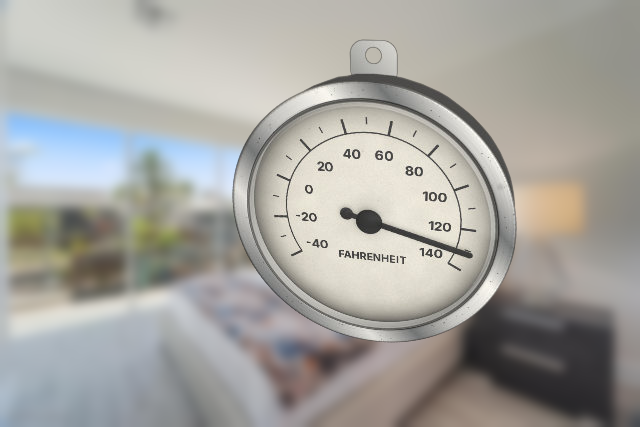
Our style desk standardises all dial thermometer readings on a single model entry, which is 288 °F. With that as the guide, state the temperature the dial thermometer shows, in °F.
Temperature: 130 °F
